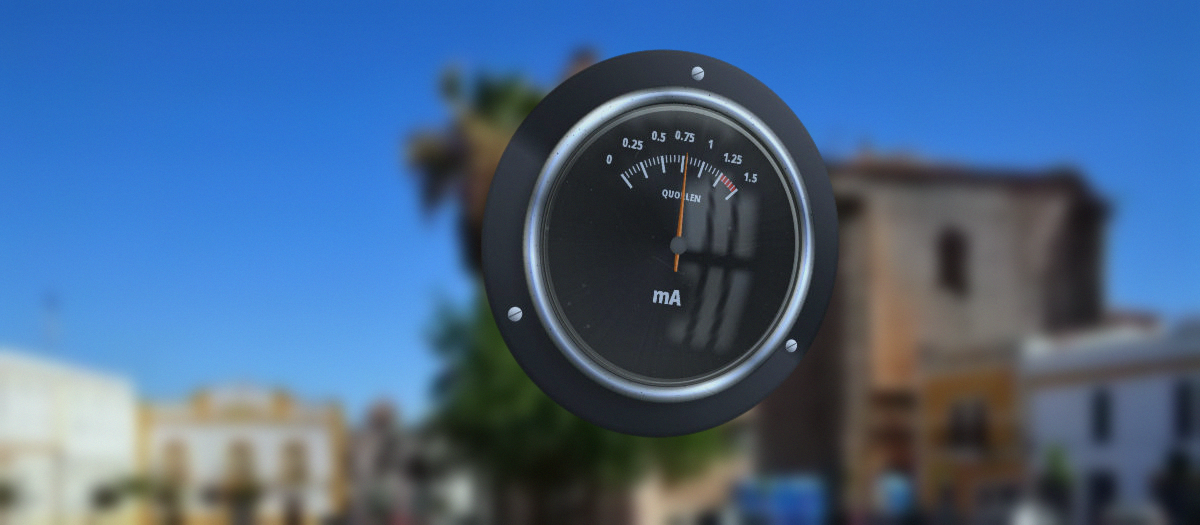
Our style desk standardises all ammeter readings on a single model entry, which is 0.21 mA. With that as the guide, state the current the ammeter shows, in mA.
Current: 0.75 mA
